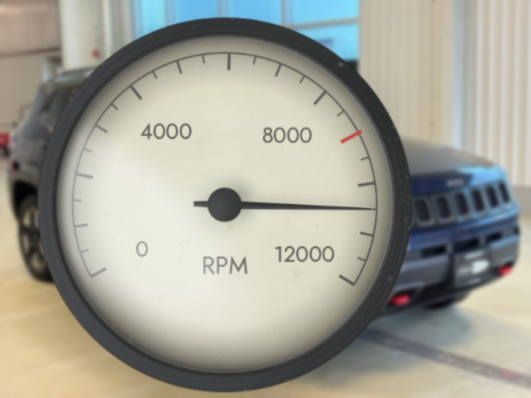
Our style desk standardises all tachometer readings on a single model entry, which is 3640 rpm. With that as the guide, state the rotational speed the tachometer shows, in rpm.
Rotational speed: 10500 rpm
